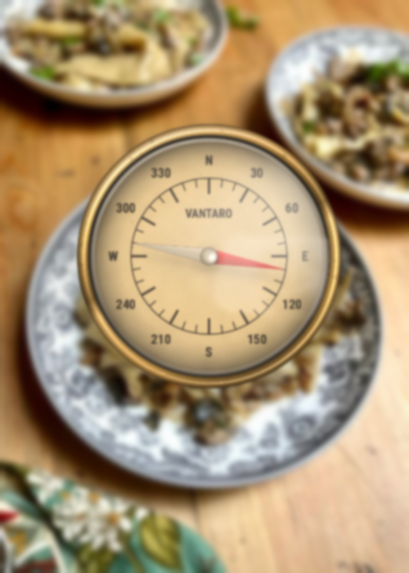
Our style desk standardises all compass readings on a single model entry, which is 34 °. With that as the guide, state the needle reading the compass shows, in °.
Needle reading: 100 °
